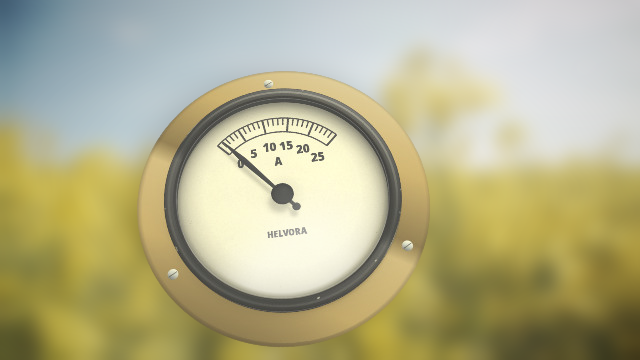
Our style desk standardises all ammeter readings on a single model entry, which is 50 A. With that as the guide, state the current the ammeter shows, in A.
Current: 1 A
